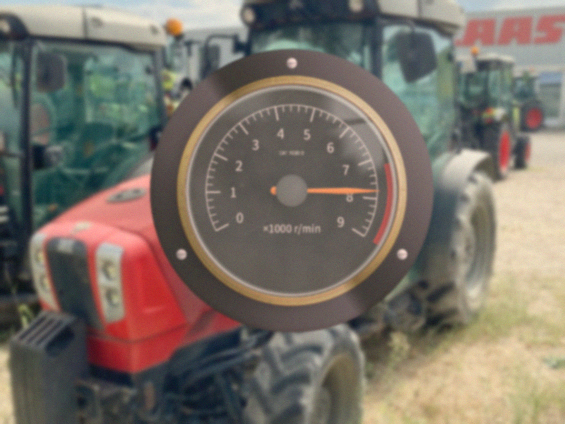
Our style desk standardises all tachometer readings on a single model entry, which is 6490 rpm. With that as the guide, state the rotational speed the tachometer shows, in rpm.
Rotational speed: 7800 rpm
